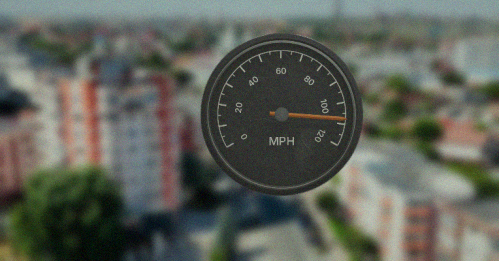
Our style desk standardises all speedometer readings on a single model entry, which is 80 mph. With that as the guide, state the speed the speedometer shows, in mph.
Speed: 107.5 mph
